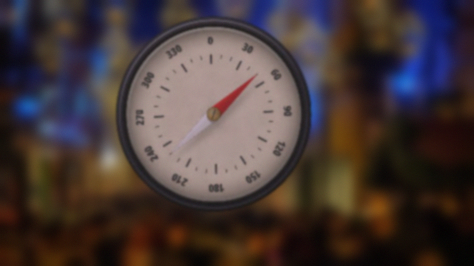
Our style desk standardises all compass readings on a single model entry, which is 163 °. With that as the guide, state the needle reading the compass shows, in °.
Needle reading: 50 °
